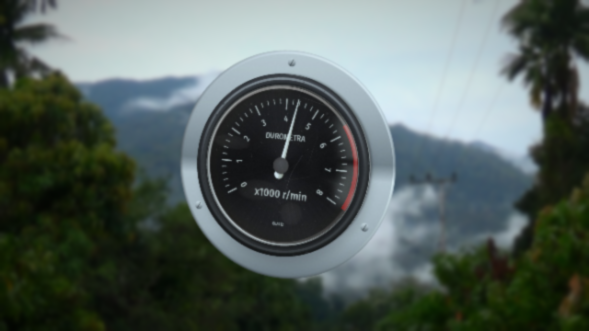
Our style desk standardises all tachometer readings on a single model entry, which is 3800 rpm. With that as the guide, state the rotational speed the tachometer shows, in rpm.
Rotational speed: 4400 rpm
